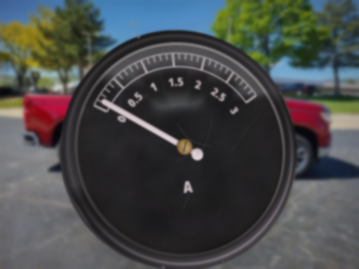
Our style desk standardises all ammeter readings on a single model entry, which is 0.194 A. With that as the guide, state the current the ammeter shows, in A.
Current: 0.1 A
